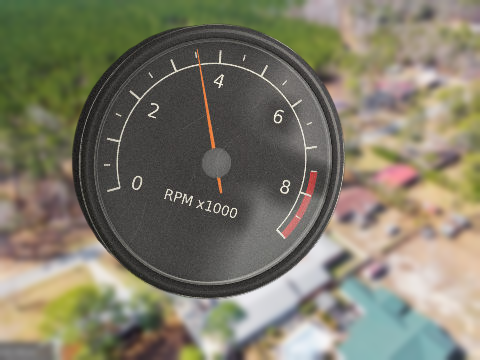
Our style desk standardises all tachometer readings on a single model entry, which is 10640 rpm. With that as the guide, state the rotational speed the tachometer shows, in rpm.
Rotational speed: 3500 rpm
